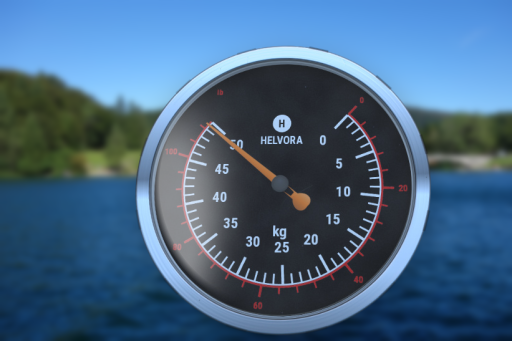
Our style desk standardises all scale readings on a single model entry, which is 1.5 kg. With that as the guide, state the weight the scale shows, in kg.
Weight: 49.5 kg
